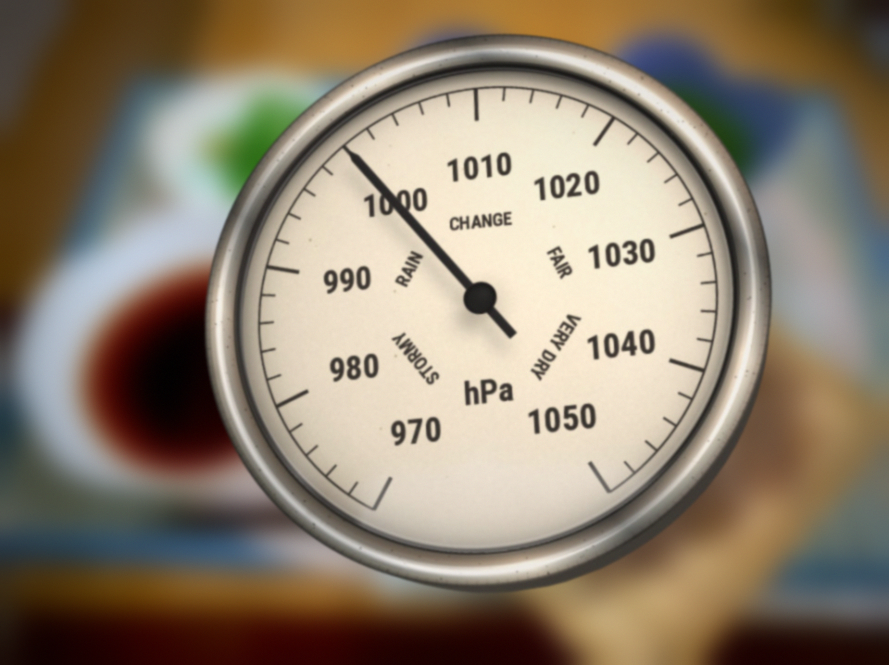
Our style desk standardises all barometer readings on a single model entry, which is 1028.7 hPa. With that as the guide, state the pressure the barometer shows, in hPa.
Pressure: 1000 hPa
